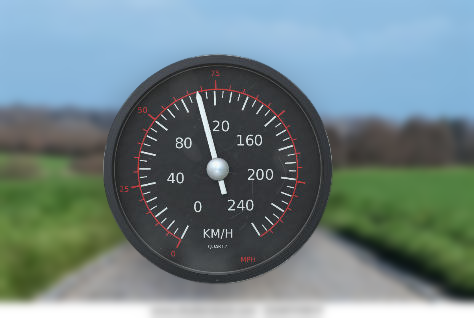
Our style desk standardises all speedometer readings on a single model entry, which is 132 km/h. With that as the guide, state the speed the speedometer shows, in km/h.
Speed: 110 km/h
